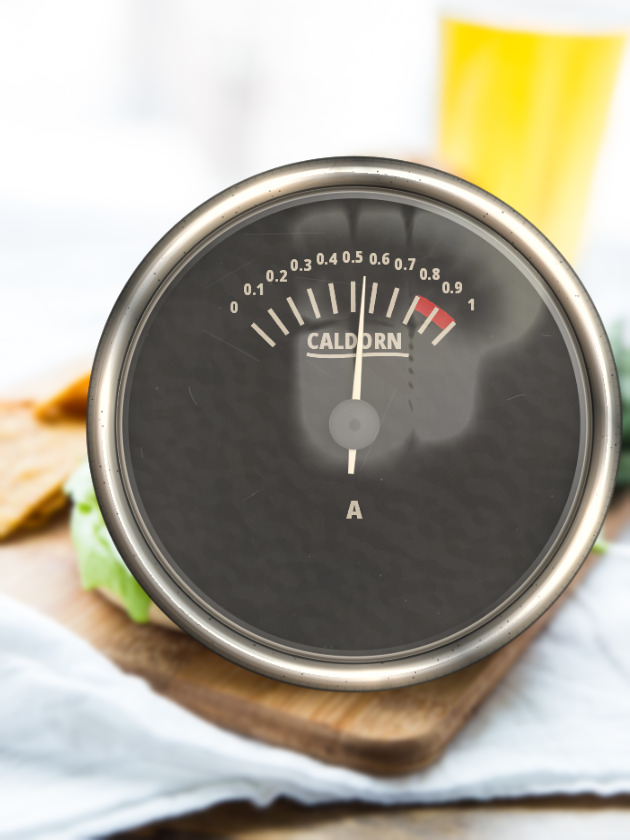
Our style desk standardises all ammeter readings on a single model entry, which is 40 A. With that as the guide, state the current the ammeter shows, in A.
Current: 0.55 A
